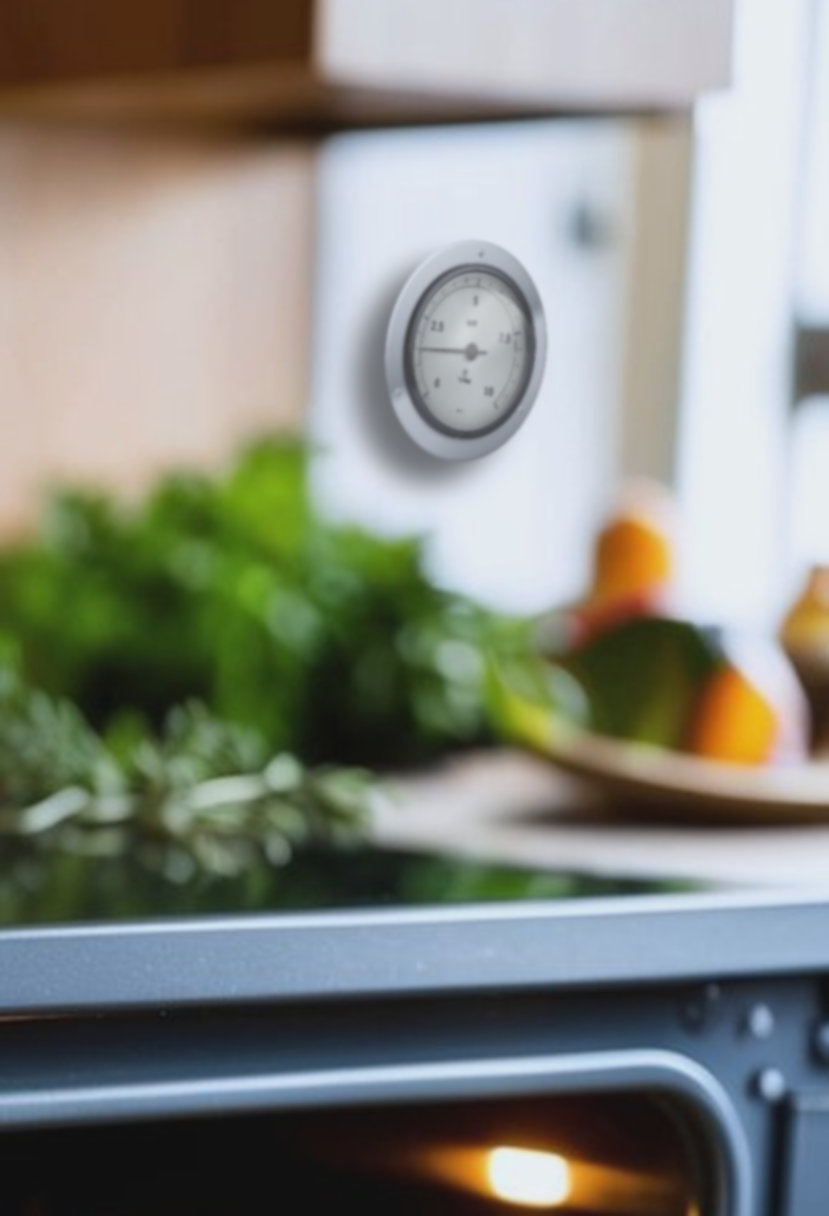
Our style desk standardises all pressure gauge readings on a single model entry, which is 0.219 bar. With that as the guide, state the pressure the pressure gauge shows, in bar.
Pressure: 1.5 bar
